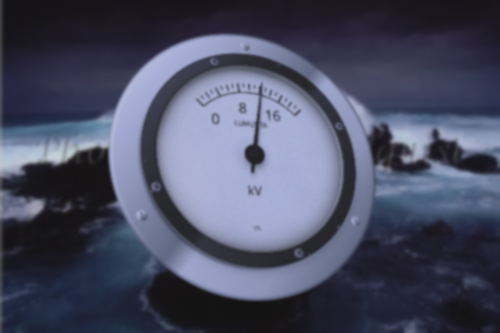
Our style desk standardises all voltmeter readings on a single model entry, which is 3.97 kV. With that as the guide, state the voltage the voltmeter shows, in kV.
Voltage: 12 kV
